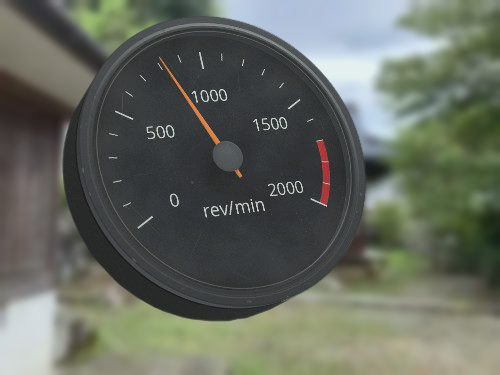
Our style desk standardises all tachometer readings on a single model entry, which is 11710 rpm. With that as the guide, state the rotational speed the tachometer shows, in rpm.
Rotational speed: 800 rpm
